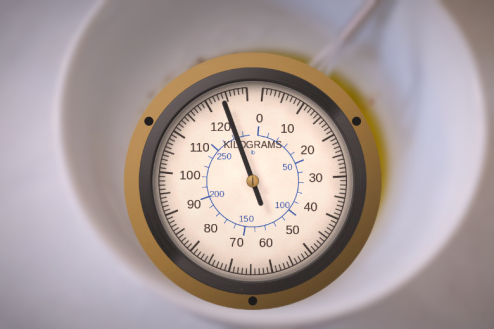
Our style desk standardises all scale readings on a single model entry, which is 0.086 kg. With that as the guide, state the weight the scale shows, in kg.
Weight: 124 kg
